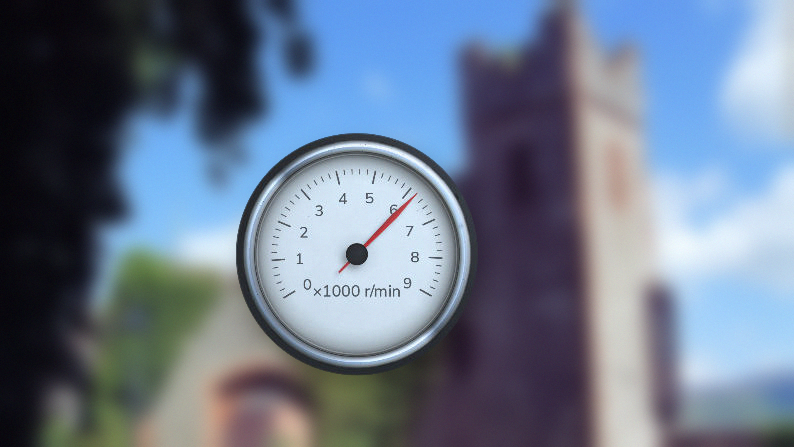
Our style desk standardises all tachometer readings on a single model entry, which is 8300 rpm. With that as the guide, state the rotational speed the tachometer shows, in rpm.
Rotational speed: 6200 rpm
